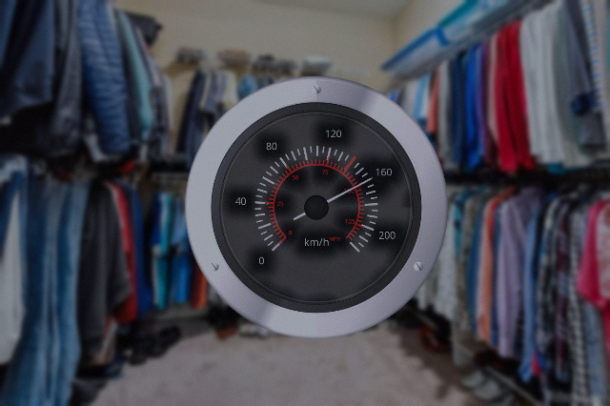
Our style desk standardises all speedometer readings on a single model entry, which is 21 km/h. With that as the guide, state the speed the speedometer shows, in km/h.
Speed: 160 km/h
